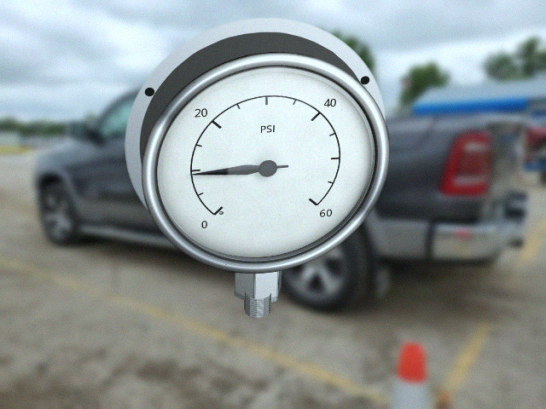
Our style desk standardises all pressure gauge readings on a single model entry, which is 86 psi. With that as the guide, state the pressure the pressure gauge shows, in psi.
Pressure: 10 psi
